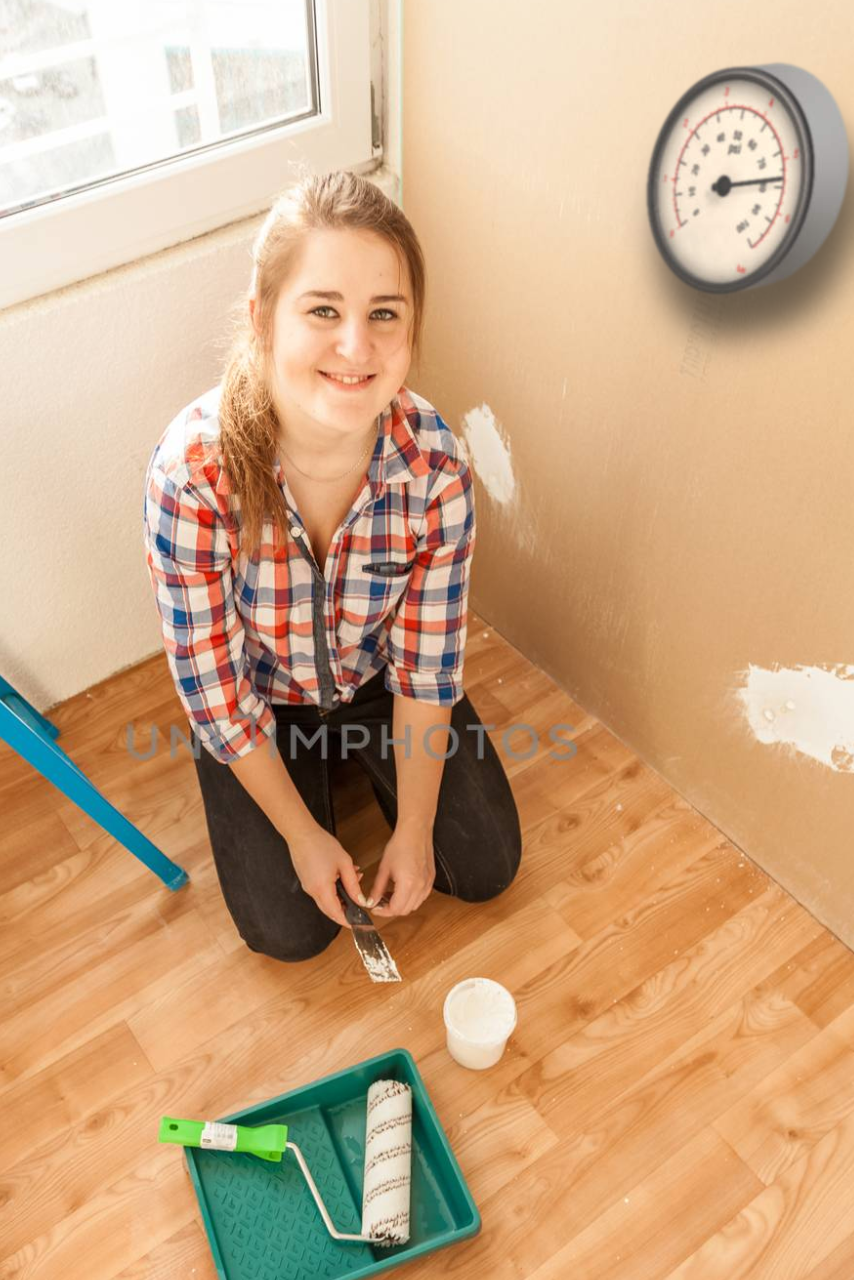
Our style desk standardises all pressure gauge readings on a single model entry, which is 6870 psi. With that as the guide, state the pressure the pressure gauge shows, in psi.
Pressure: 77.5 psi
